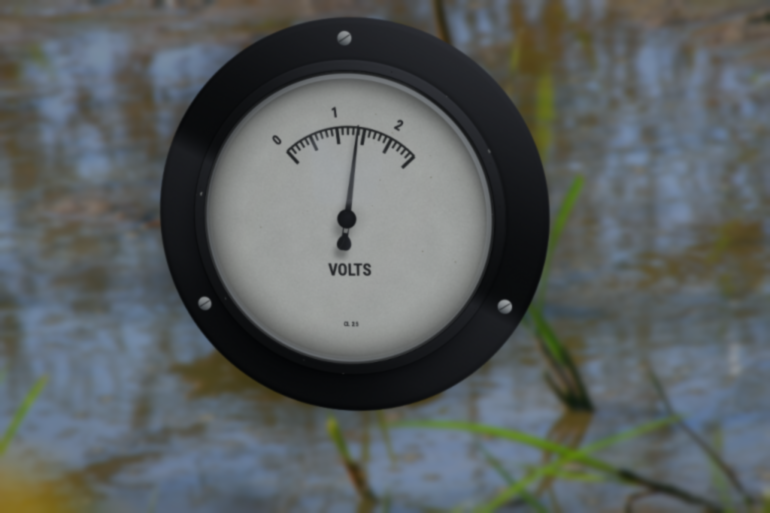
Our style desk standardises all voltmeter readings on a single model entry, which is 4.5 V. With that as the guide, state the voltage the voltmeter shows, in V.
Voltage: 1.4 V
